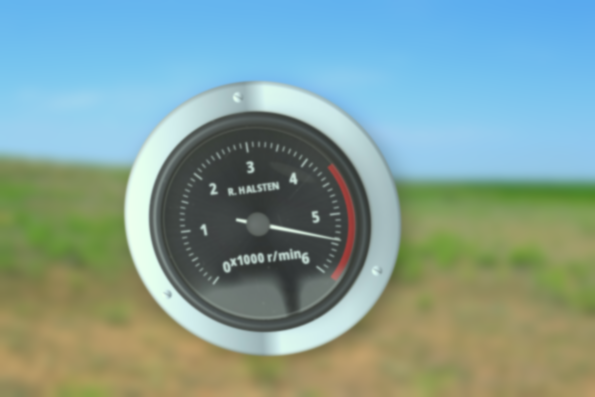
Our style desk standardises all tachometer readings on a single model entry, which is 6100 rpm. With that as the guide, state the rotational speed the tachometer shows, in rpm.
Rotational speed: 5400 rpm
